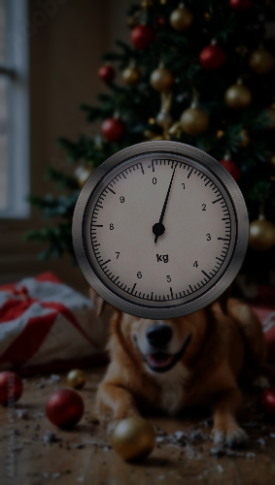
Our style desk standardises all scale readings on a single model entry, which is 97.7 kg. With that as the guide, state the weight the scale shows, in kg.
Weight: 0.6 kg
